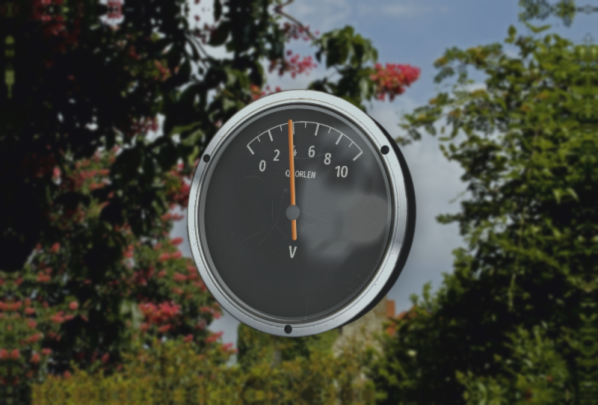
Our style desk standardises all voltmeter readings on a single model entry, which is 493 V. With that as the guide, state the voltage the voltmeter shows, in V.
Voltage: 4 V
